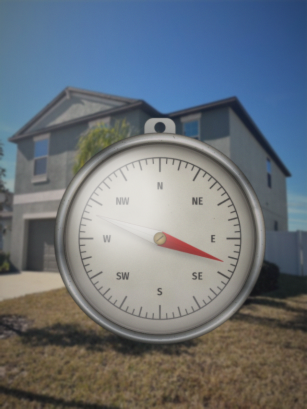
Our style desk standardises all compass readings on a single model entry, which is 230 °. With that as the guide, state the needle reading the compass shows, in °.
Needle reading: 110 °
